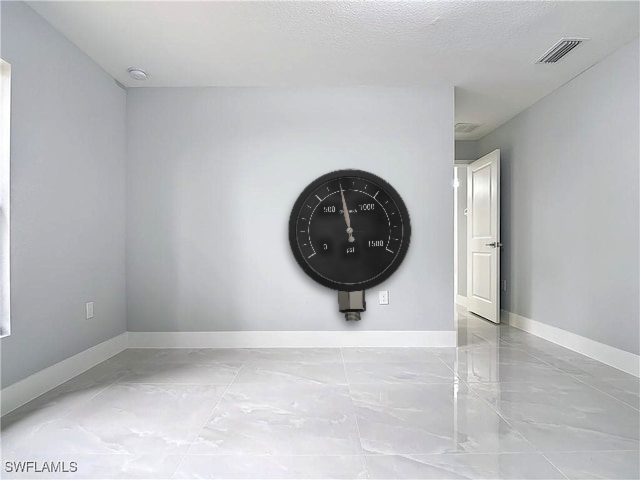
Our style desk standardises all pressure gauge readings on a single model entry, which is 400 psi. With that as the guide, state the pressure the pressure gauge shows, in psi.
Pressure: 700 psi
